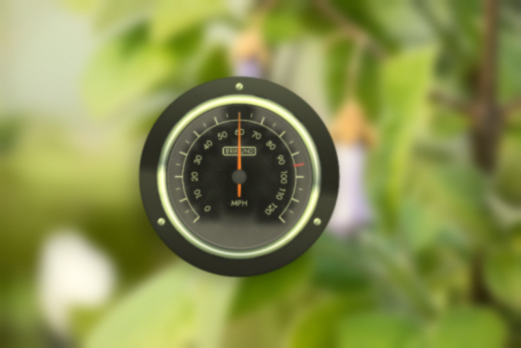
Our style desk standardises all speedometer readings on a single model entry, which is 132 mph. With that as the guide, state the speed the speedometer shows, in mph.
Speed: 60 mph
